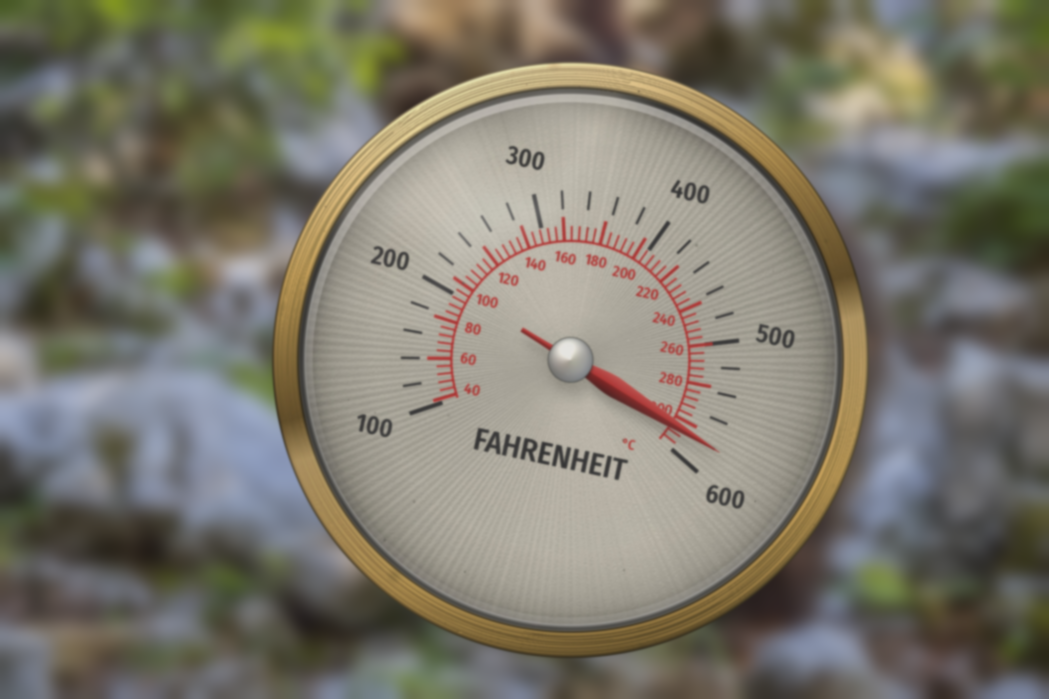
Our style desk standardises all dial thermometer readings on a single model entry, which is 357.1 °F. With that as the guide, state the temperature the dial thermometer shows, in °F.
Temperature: 580 °F
